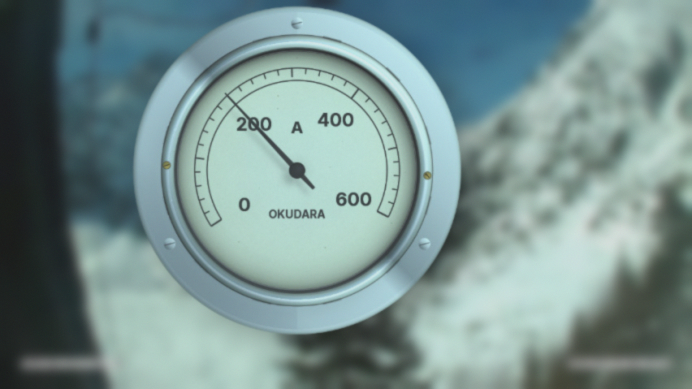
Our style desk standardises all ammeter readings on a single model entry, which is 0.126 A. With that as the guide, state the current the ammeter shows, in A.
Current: 200 A
